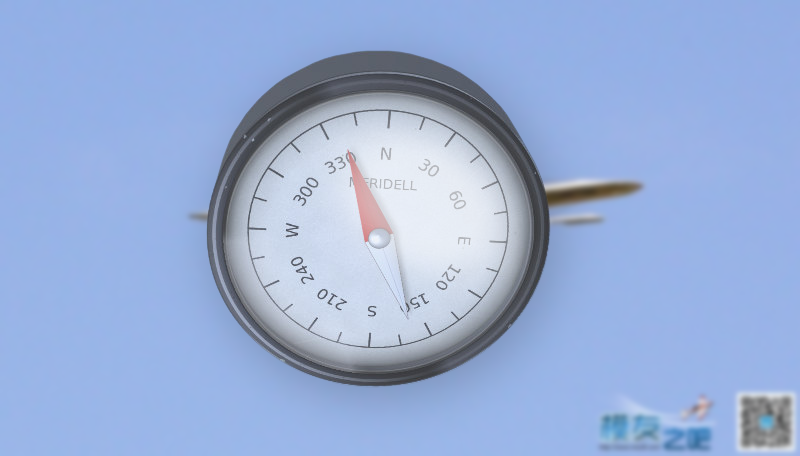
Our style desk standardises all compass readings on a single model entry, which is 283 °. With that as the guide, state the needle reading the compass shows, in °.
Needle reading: 337.5 °
